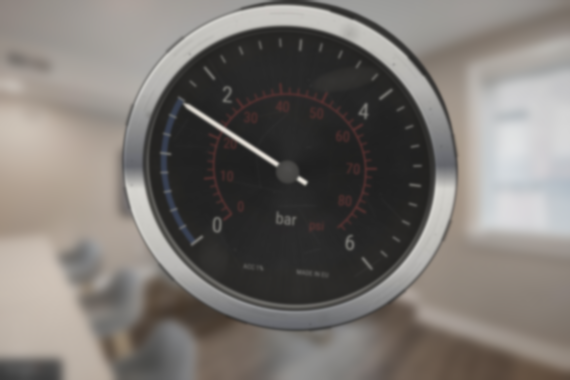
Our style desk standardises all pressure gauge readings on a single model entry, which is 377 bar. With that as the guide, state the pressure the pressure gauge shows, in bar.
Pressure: 1.6 bar
